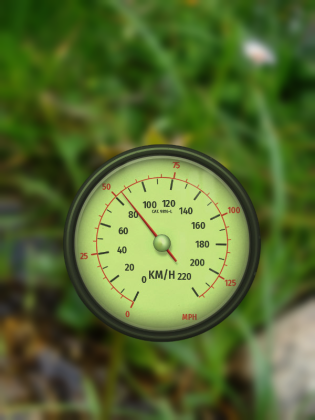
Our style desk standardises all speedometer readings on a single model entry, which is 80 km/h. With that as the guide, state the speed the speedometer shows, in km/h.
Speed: 85 km/h
